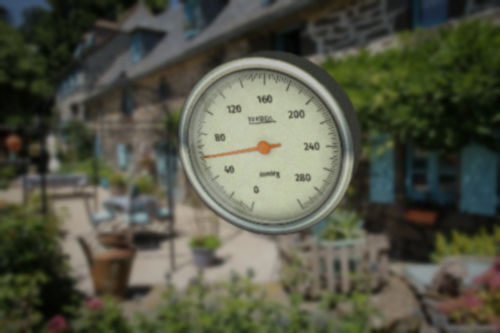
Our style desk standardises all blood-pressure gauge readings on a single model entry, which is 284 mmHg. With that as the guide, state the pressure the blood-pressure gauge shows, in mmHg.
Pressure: 60 mmHg
